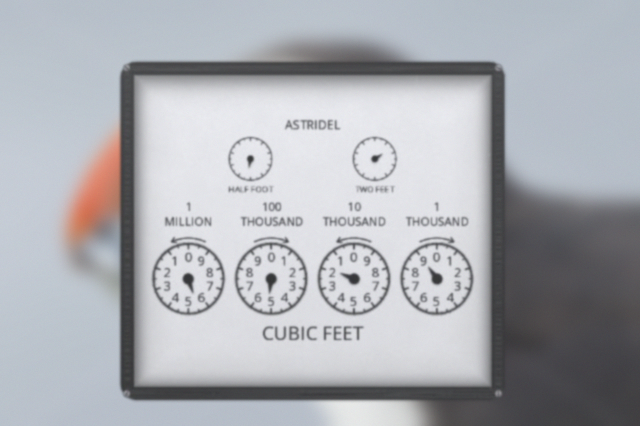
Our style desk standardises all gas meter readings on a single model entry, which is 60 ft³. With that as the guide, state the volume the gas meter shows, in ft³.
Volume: 551900 ft³
